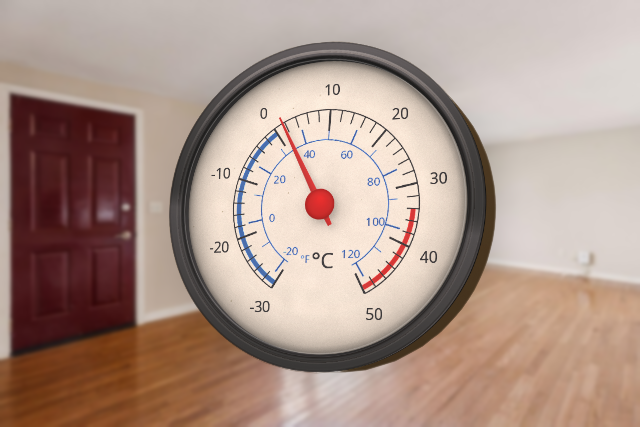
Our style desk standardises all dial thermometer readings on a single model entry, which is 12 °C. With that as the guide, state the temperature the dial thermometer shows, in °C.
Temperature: 2 °C
